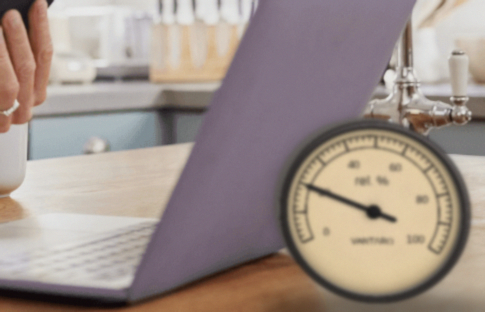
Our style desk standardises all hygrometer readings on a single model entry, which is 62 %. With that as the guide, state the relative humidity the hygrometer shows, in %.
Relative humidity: 20 %
